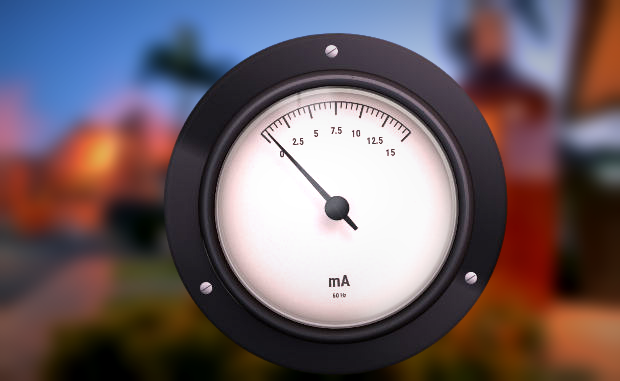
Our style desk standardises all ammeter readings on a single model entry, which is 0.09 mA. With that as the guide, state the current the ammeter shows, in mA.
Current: 0.5 mA
